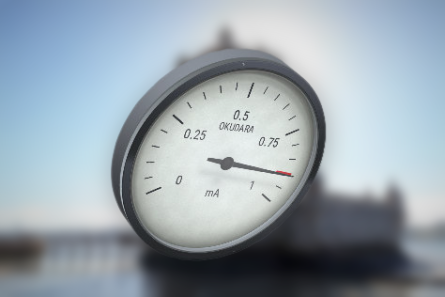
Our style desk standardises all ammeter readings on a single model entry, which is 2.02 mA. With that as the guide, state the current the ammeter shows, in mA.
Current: 0.9 mA
